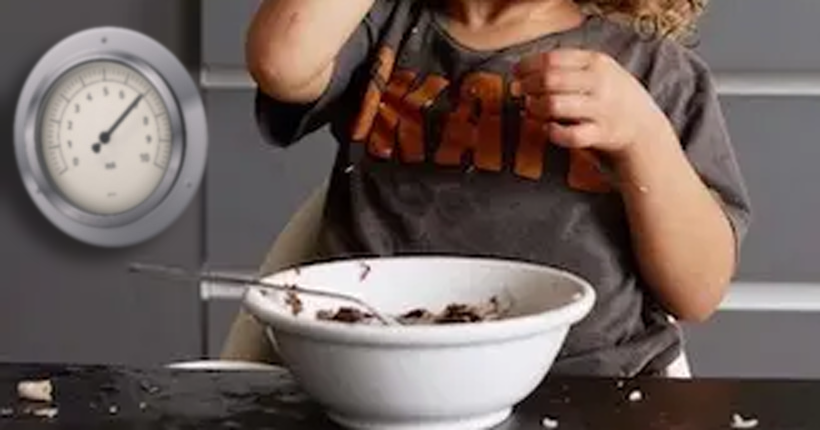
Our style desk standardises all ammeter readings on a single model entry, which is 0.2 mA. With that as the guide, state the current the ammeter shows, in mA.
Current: 7 mA
